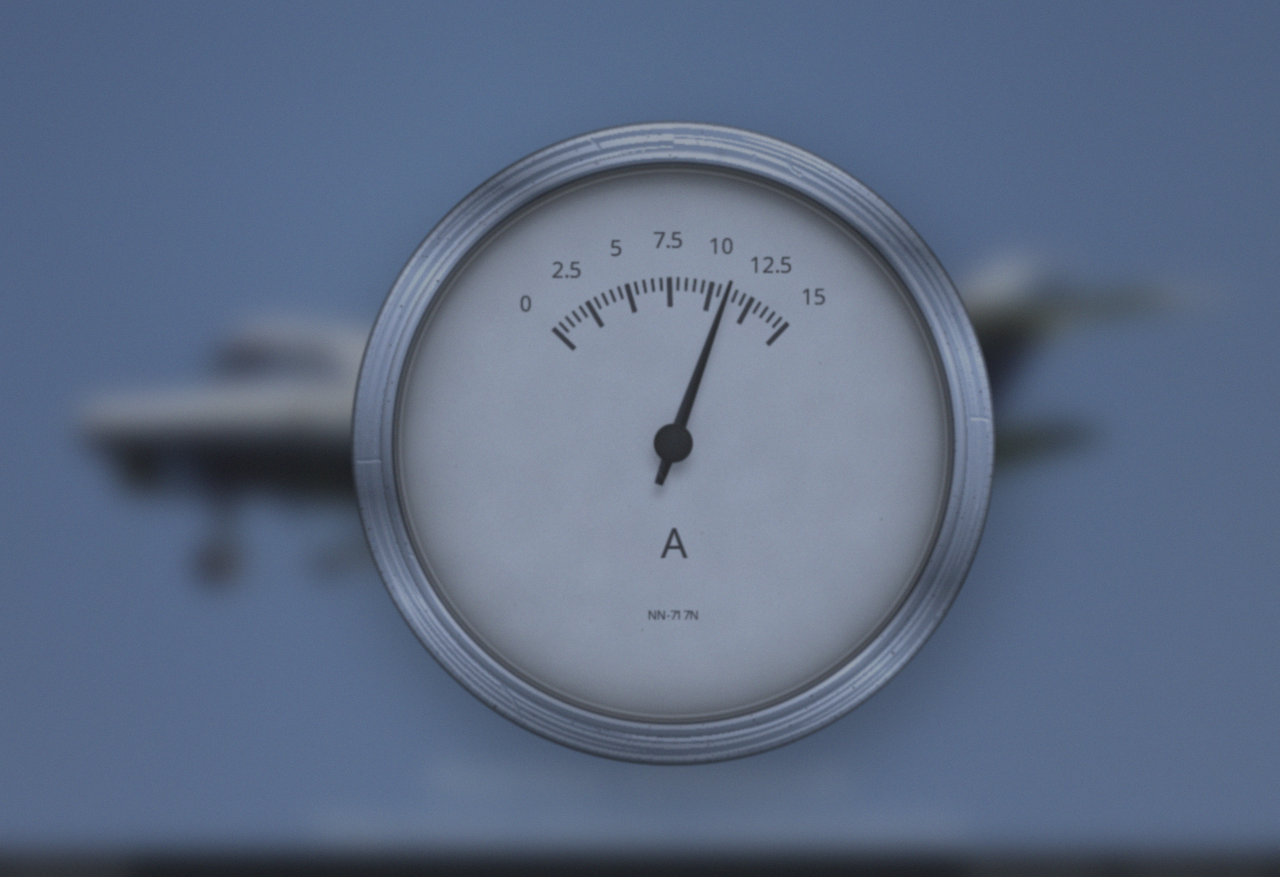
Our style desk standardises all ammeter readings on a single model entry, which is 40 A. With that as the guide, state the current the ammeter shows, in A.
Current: 11 A
